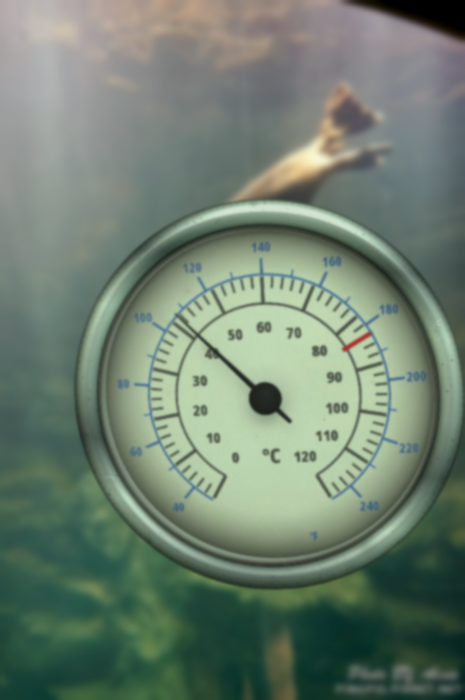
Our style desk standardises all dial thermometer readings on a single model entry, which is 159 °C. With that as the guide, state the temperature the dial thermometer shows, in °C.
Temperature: 42 °C
